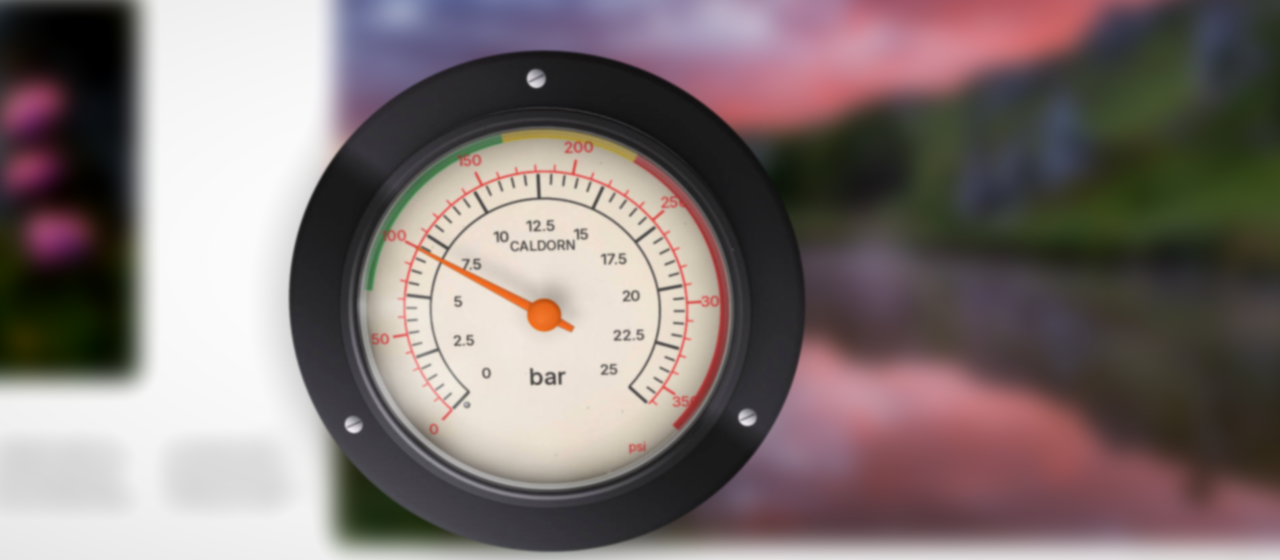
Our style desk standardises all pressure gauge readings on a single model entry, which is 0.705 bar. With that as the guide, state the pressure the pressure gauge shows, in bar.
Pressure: 7 bar
